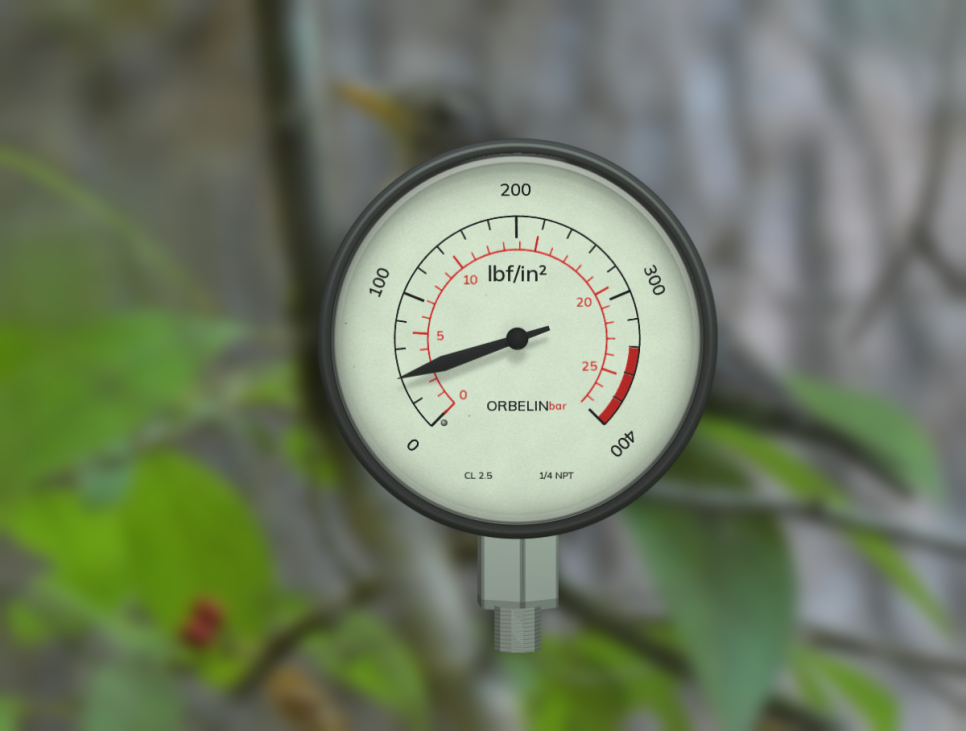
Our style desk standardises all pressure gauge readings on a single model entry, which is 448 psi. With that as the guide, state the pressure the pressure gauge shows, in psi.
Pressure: 40 psi
